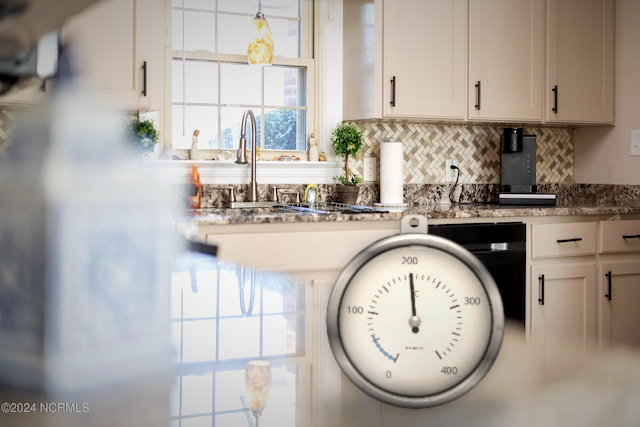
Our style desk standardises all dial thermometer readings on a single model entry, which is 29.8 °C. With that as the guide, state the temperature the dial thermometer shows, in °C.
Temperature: 200 °C
